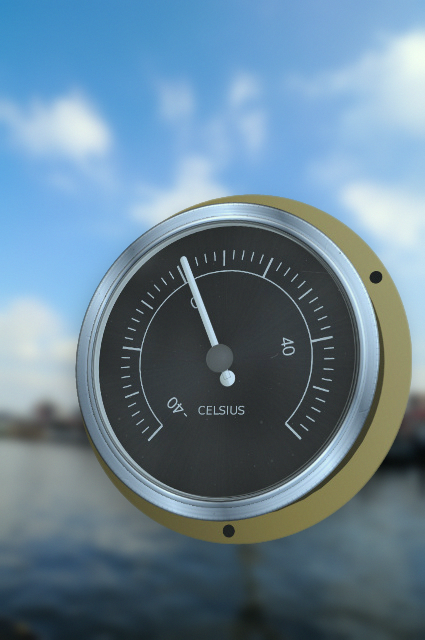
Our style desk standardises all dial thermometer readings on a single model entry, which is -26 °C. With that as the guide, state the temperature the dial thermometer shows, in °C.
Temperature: 2 °C
